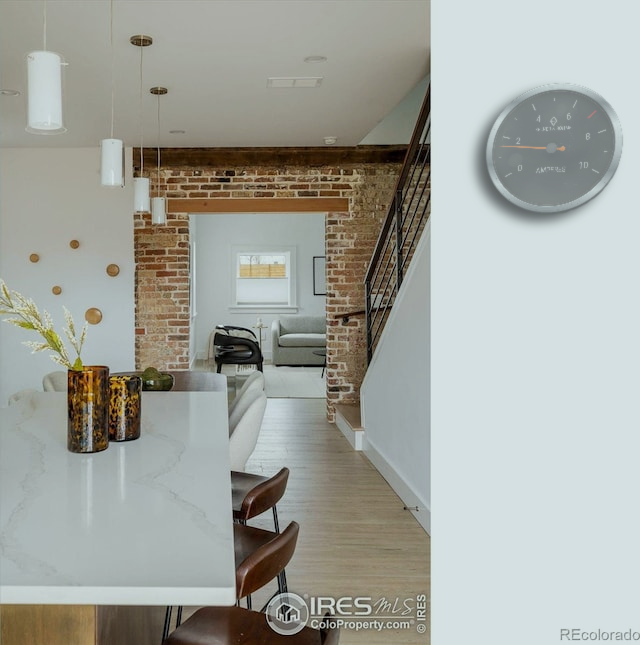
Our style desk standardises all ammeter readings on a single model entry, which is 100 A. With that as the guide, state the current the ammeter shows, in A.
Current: 1.5 A
